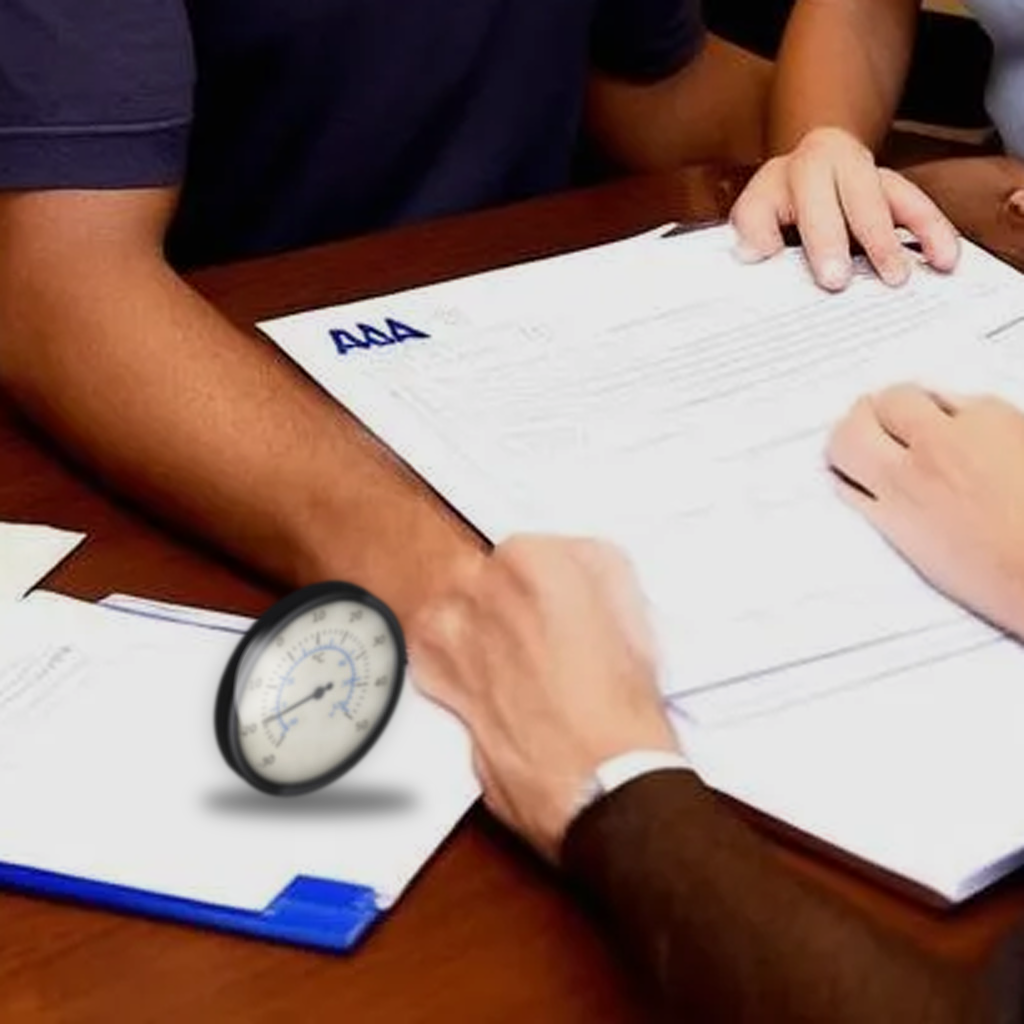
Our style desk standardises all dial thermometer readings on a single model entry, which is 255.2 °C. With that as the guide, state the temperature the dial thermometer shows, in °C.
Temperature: -20 °C
